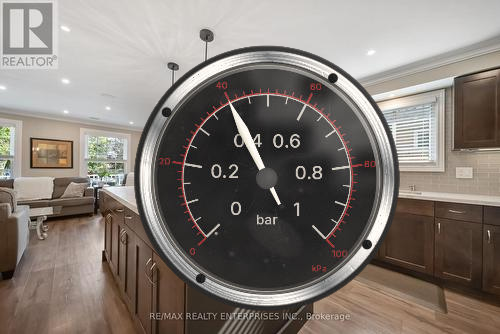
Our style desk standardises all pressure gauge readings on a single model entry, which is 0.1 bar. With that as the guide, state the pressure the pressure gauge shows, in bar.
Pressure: 0.4 bar
